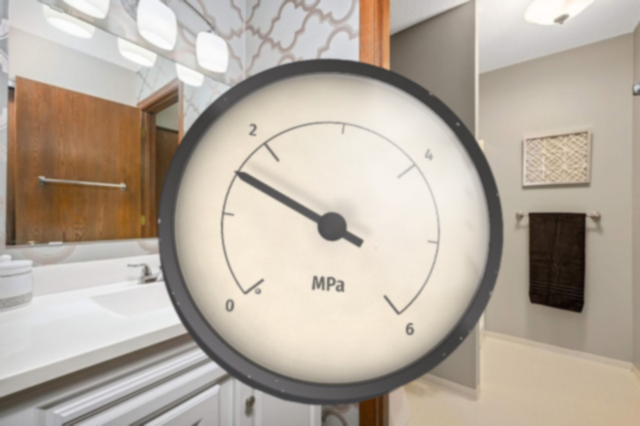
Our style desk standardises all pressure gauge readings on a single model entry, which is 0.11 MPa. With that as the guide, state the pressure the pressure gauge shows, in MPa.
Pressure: 1.5 MPa
